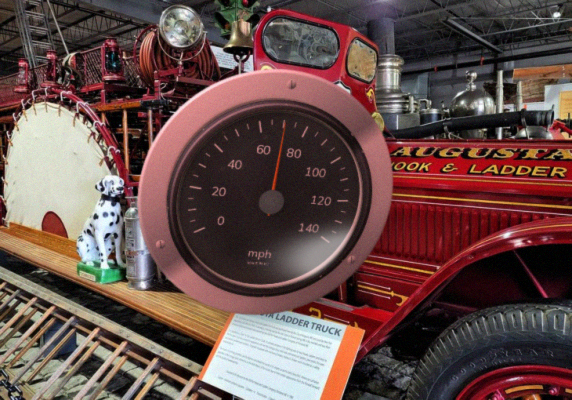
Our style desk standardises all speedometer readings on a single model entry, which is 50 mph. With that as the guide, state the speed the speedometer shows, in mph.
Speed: 70 mph
